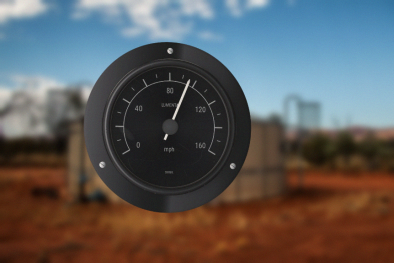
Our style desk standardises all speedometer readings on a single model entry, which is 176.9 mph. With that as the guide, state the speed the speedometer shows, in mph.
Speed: 95 mph
